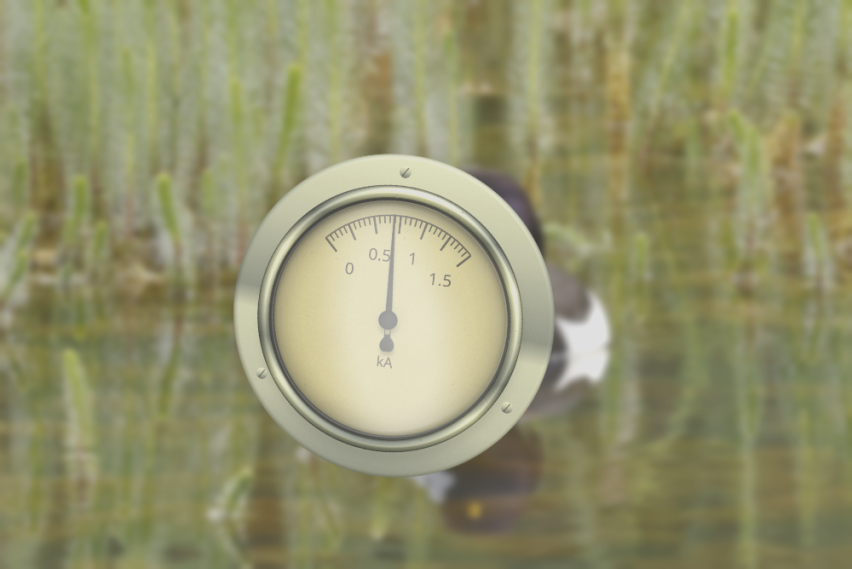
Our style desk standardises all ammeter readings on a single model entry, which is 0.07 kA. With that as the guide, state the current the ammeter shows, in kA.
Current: 0.7 kA
